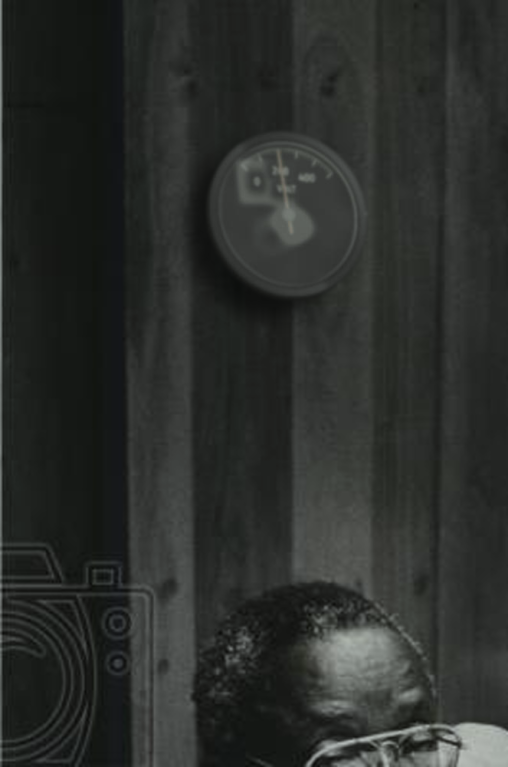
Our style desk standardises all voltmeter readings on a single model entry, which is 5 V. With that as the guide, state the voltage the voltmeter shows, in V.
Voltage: 200 V
